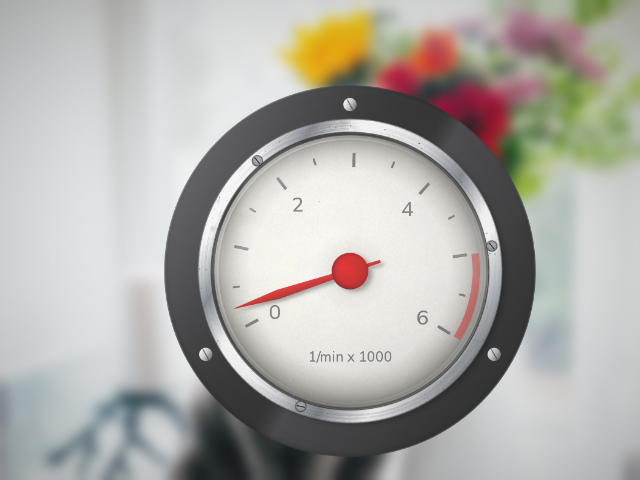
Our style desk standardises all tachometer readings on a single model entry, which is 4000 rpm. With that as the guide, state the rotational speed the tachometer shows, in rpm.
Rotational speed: 250 rpm
